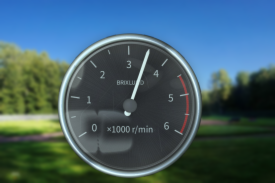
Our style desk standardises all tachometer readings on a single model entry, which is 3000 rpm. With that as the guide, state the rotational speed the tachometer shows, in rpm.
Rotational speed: 3500 rpm
